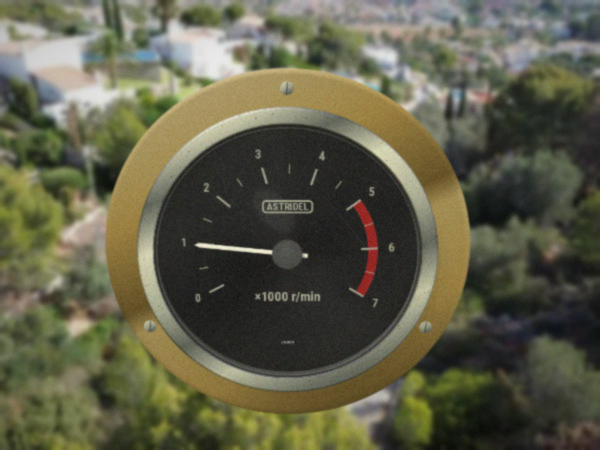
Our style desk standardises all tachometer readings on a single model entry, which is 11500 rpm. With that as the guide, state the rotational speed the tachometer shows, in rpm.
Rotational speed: 1000 rpm
